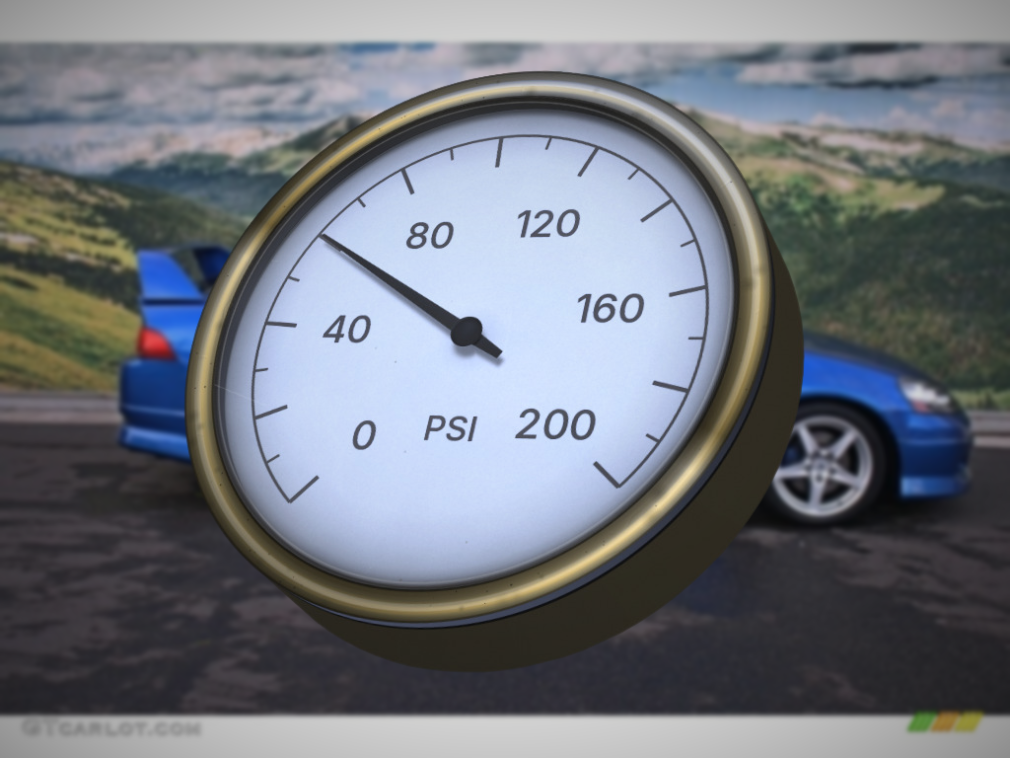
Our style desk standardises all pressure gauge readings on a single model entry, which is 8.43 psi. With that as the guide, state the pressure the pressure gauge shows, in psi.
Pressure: 60 psi
